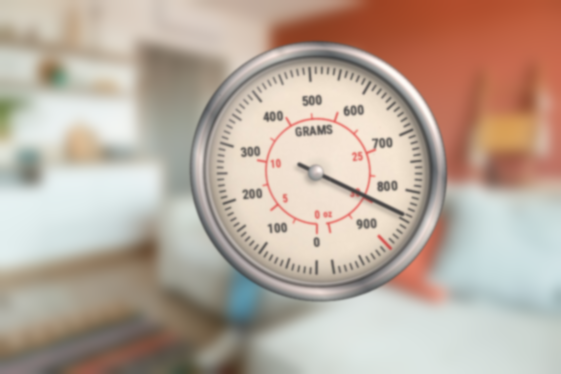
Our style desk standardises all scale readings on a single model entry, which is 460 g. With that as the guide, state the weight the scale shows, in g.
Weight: 840 g
